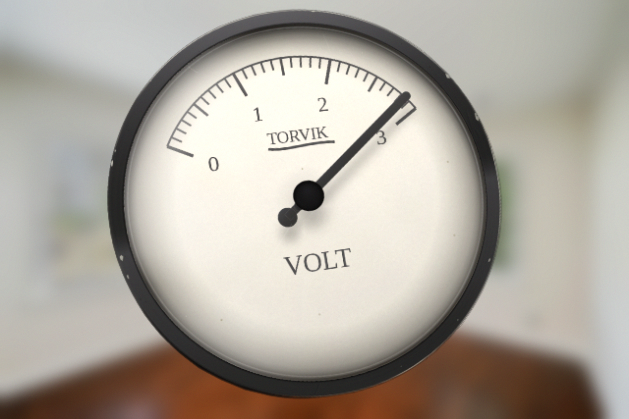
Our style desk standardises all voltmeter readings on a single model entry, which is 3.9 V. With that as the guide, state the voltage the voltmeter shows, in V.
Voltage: 2.85 V
